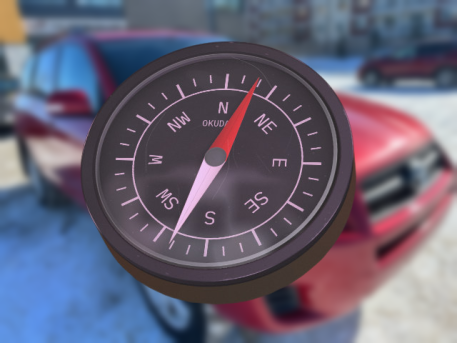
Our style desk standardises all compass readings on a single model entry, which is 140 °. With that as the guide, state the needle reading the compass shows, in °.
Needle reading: 20 °
